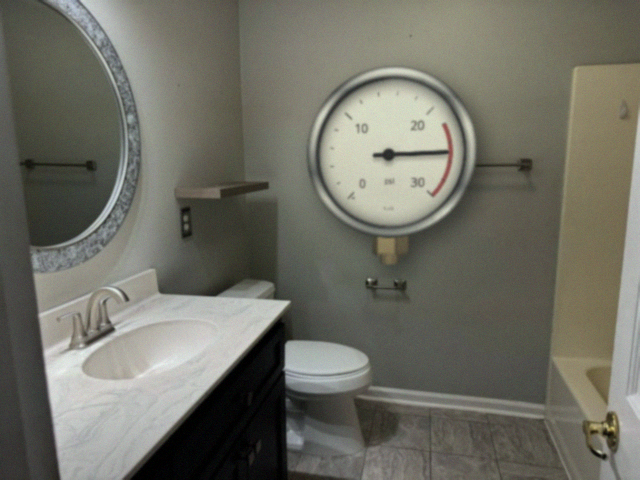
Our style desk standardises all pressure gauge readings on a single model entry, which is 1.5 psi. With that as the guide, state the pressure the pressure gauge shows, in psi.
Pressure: 25 psi
